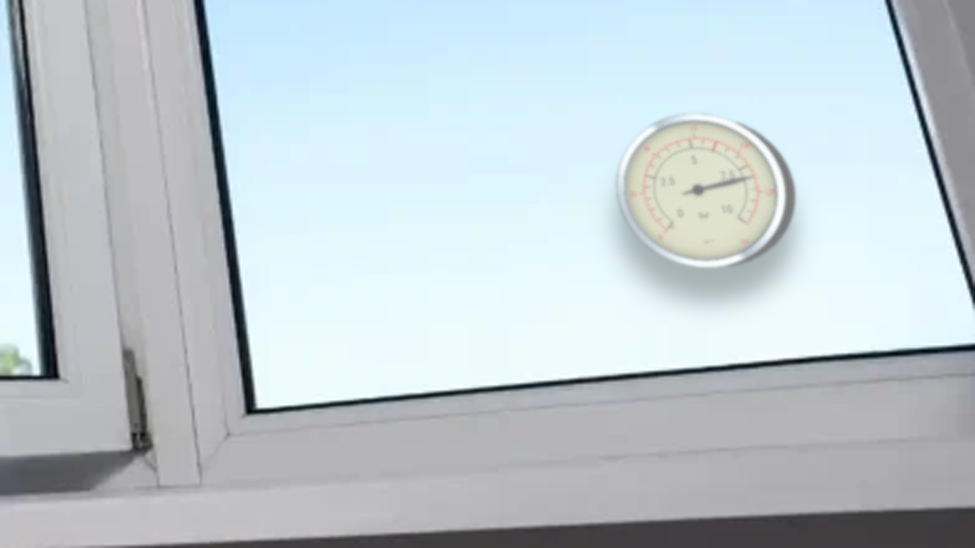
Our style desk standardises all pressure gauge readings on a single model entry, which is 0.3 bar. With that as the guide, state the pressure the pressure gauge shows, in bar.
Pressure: 8 bar
